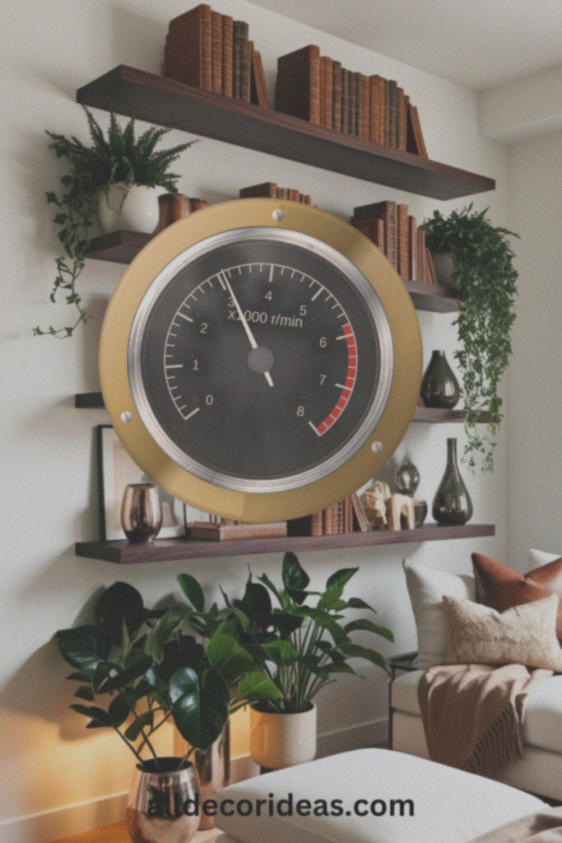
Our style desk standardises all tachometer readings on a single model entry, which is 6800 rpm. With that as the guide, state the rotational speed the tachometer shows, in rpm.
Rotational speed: 3100 rpm
